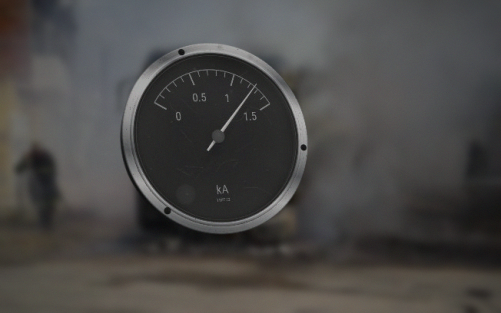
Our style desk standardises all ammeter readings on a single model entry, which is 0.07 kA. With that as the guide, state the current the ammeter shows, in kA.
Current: 1.25 kA
